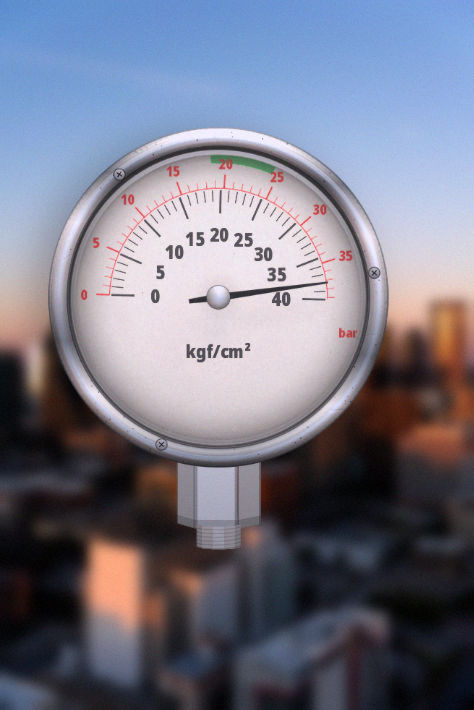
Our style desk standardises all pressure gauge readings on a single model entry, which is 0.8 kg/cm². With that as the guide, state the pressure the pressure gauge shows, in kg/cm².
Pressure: 38 kg/cm²
